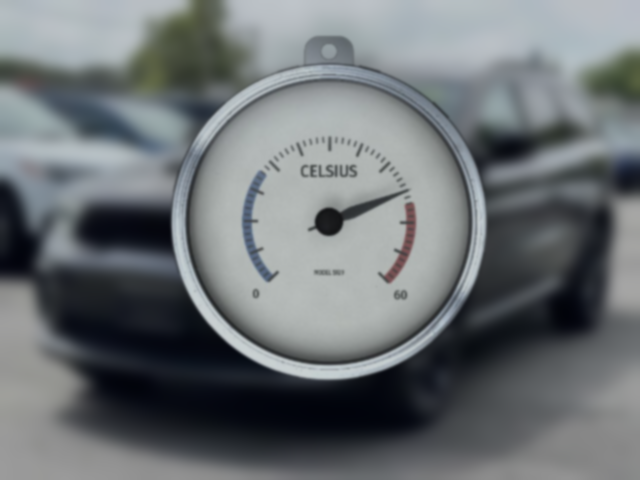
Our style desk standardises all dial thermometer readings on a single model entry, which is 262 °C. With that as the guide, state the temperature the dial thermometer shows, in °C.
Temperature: 45 °C
